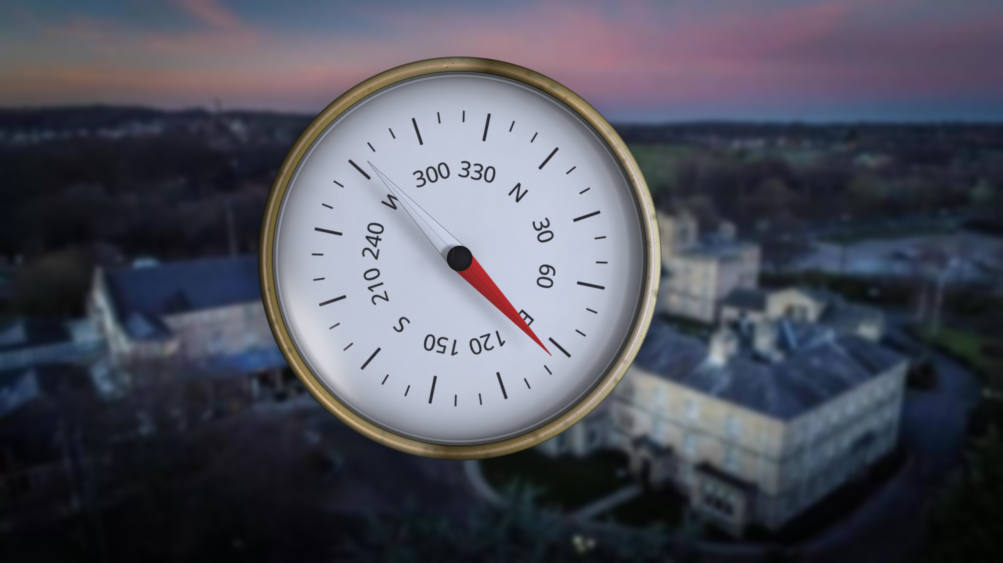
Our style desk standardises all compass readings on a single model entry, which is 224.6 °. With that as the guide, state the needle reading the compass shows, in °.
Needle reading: 95 °
